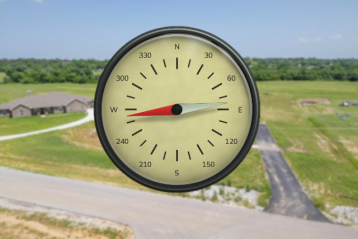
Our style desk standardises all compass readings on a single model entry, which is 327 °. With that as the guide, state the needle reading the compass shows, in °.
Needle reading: 262.5 °
